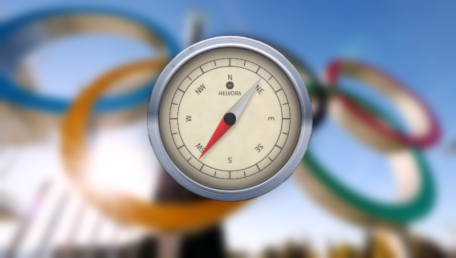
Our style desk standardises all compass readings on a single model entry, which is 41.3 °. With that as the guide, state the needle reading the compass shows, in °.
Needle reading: 217.5 °
